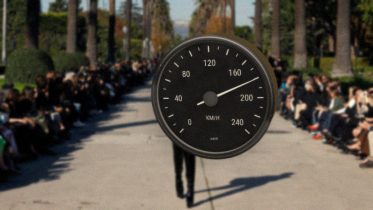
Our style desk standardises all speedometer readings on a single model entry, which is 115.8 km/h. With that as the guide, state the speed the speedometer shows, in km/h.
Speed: 180 km/h
